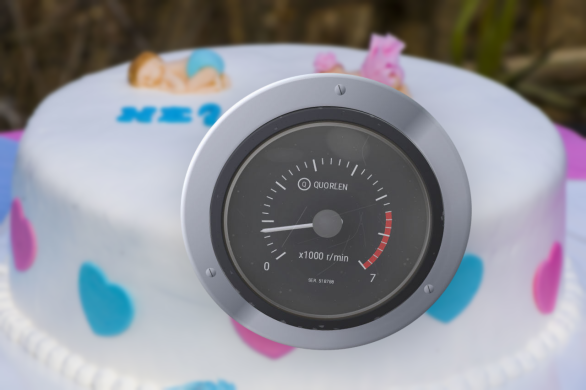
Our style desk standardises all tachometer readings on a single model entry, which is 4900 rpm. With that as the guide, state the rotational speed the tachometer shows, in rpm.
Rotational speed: 800 rpm
